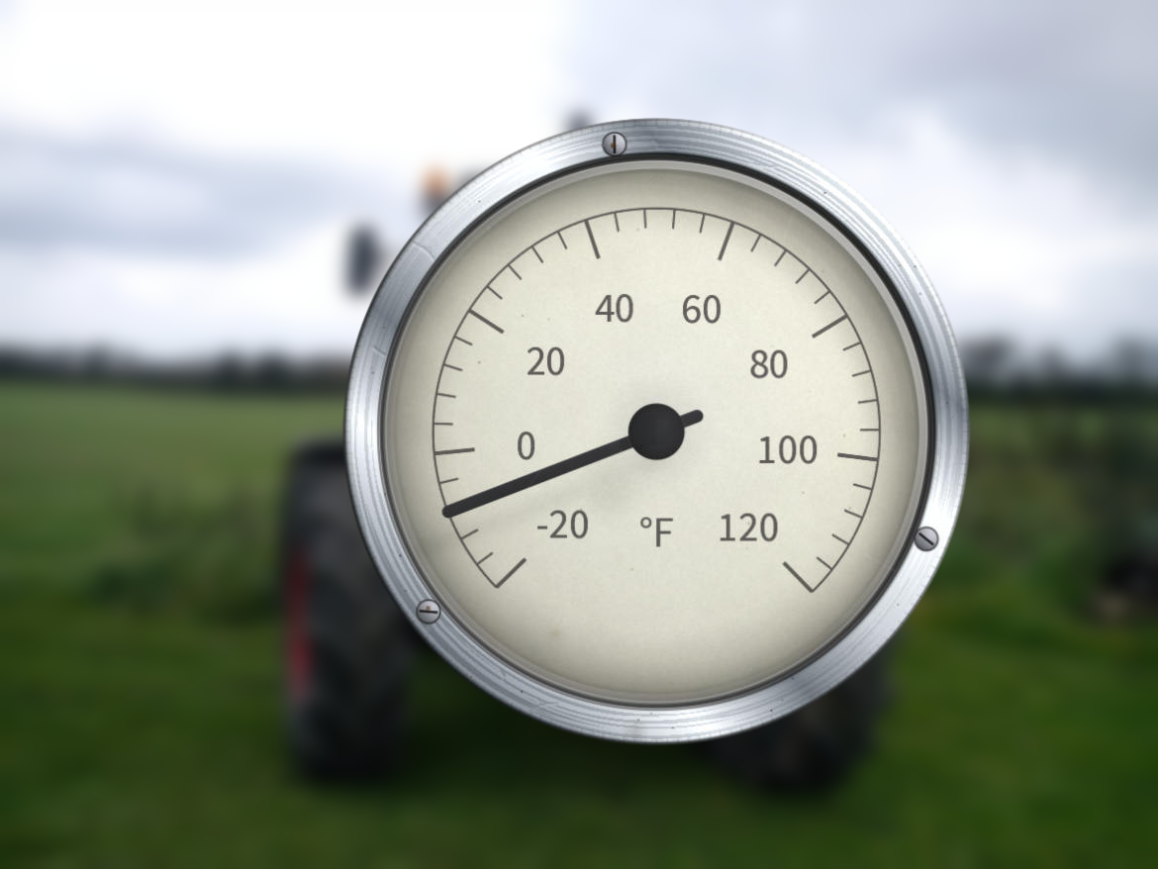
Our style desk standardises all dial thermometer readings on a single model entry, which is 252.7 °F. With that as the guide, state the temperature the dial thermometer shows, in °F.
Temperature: -8 °F
